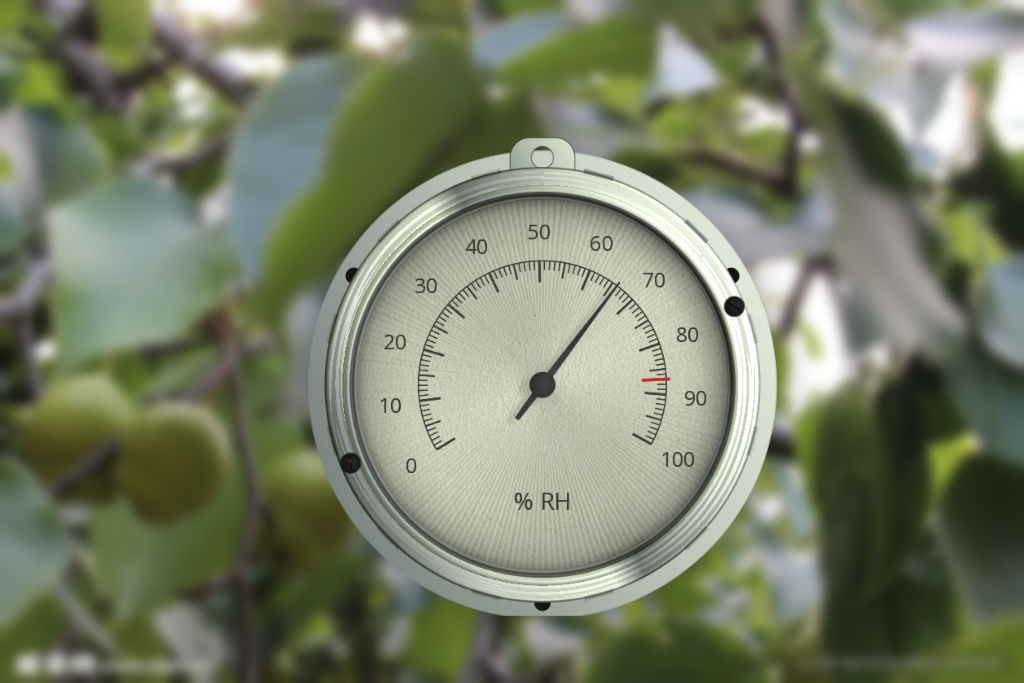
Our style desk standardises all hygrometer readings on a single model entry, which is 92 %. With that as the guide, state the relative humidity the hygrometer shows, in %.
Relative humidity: 66 %
